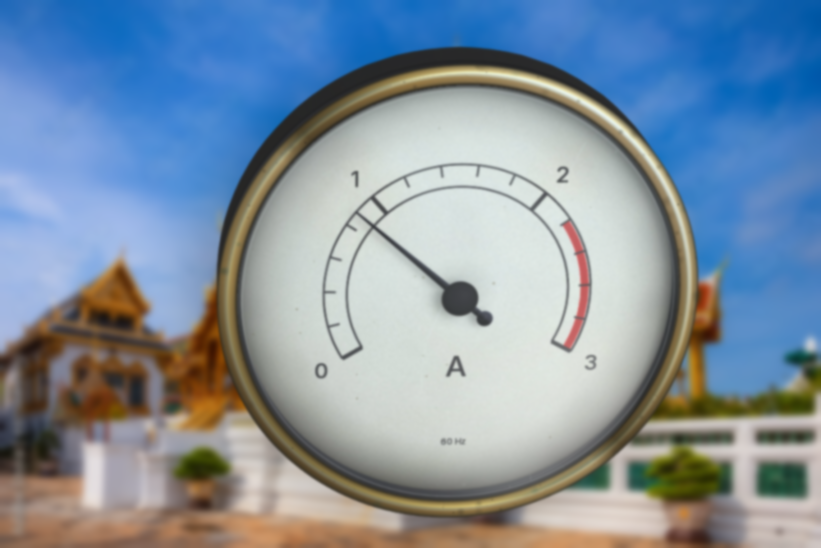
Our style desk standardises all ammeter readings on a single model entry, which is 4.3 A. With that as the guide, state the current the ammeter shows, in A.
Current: 0.9 A
